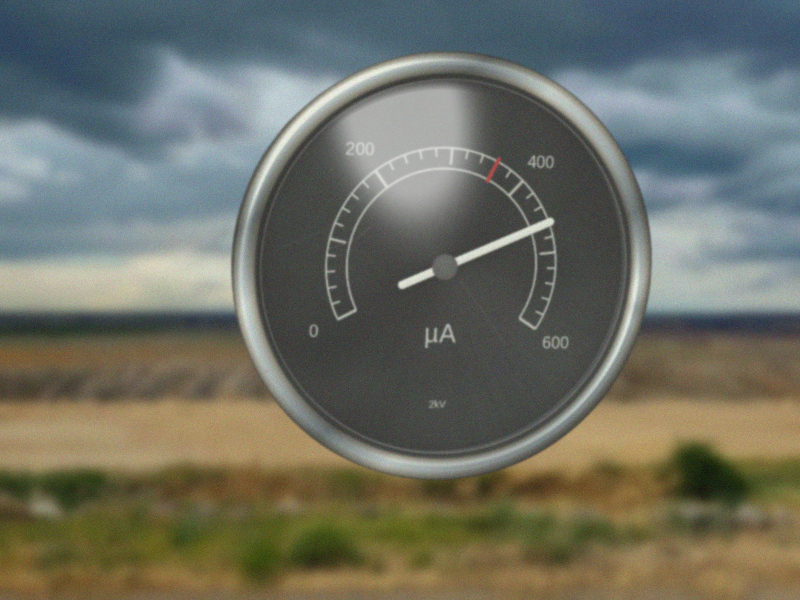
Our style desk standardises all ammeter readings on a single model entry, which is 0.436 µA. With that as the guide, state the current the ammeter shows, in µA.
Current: 460 µA
